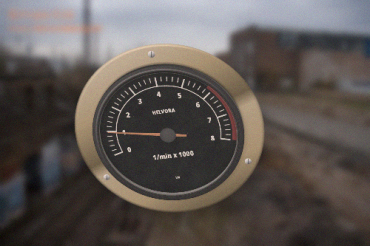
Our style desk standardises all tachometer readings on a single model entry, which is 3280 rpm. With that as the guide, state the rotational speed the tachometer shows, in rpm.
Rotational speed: 1000 rpm
